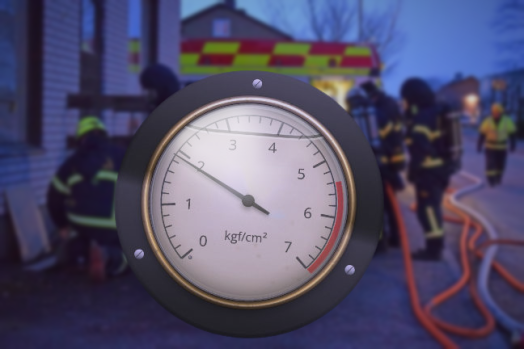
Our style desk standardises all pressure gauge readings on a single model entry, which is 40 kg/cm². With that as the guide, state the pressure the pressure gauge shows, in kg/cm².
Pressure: 1.9 kg/cm²
